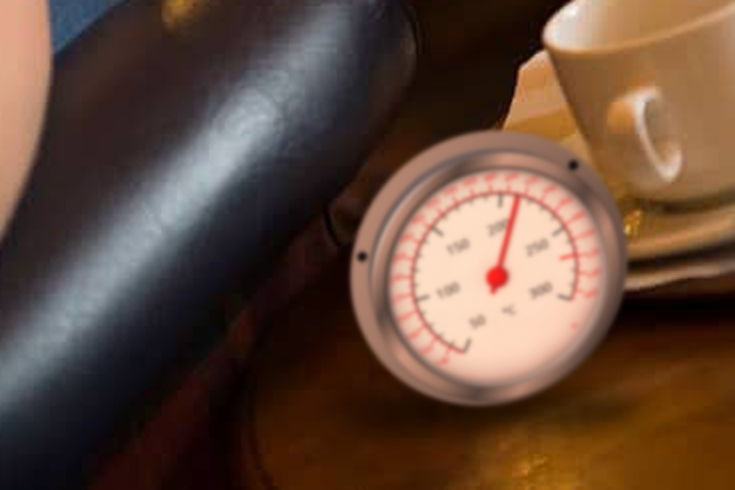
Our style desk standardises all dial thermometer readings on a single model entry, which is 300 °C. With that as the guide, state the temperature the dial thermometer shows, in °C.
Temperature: 210 °C
